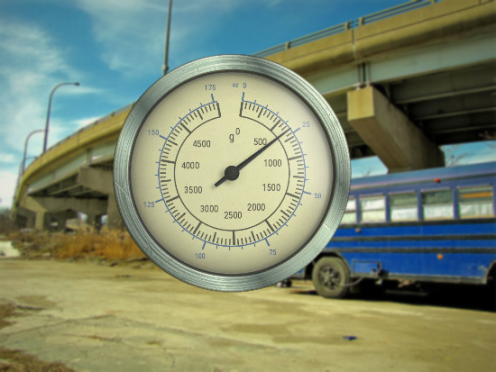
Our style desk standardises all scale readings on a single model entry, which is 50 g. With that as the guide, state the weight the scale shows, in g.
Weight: 650 g
